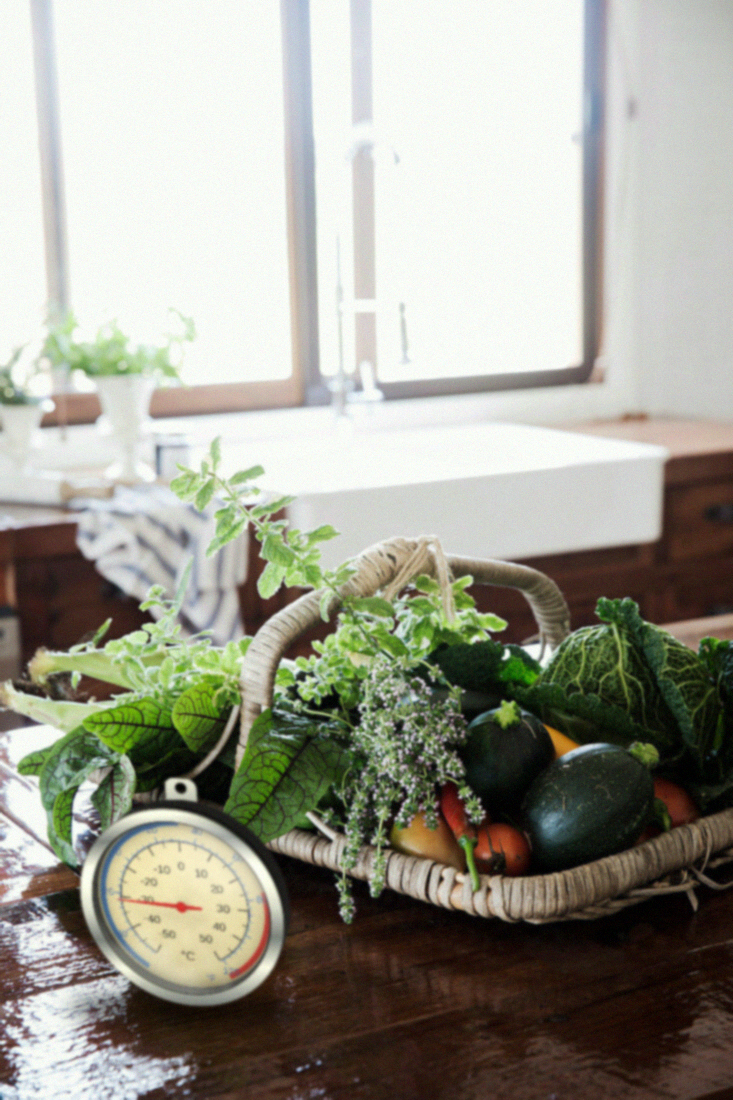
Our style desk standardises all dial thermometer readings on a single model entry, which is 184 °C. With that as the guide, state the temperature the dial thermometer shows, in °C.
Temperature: -30 °C
